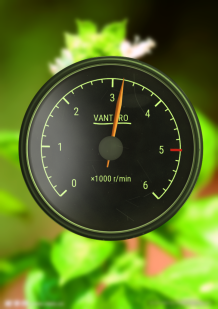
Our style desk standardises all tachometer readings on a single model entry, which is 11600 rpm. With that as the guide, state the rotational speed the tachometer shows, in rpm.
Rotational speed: 3200 rpm
